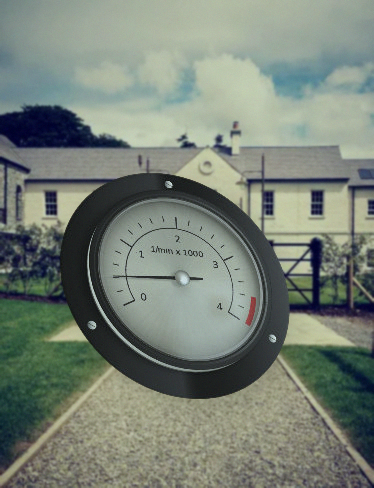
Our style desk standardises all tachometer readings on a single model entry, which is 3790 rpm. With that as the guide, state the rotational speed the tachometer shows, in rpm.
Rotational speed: 400 rpm
